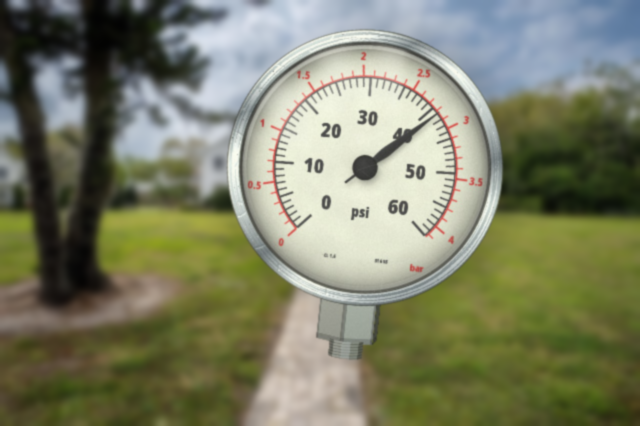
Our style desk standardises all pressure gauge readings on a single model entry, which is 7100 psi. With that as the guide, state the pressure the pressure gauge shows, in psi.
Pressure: 41 psi
